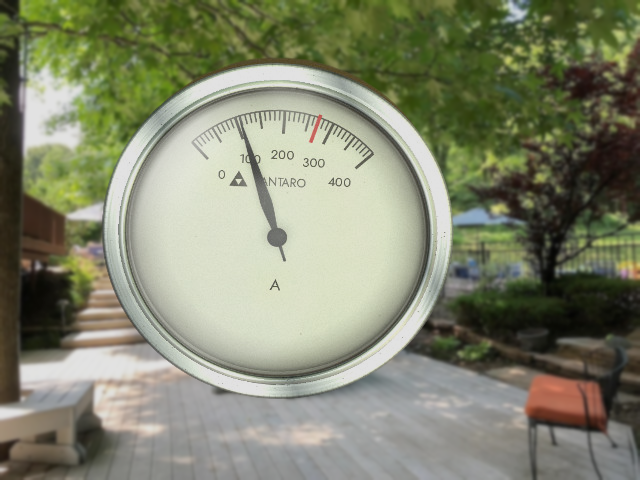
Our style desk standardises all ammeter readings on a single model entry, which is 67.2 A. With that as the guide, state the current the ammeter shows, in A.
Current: 110 A
